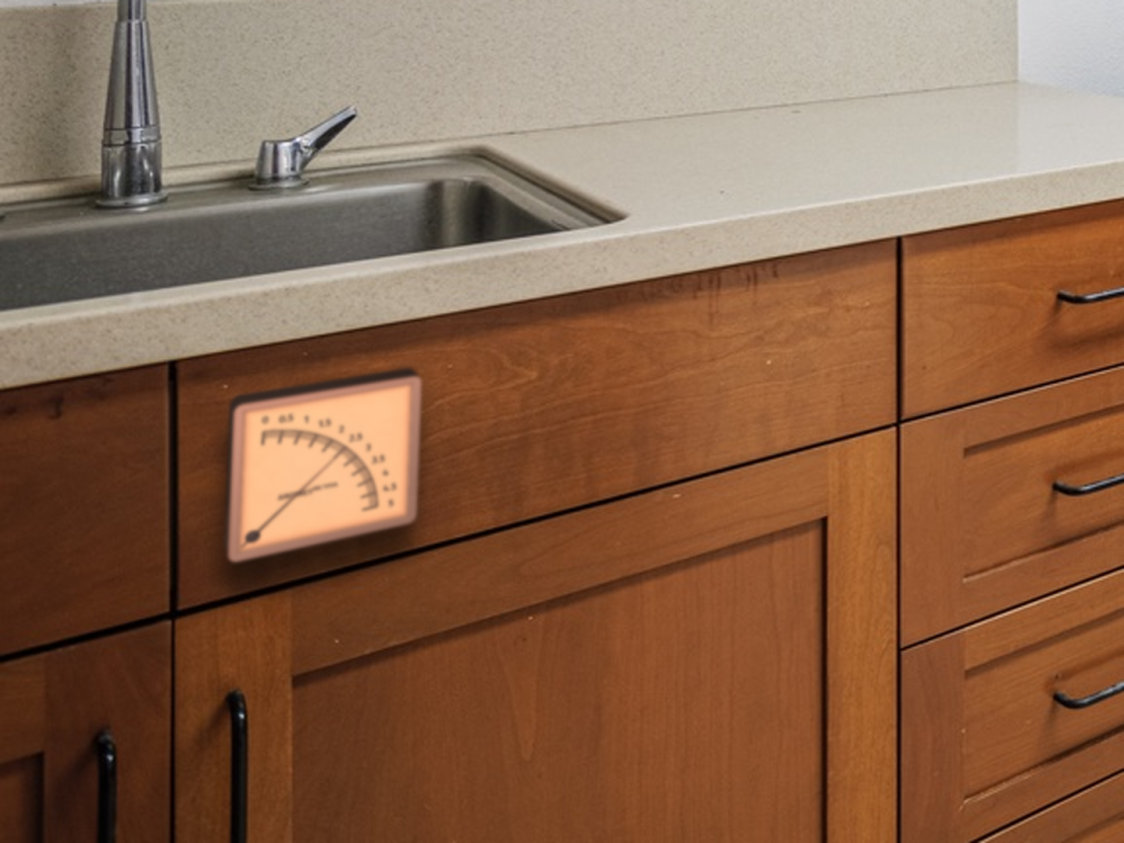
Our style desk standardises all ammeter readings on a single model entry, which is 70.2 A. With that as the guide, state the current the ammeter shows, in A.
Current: 2.5 A
